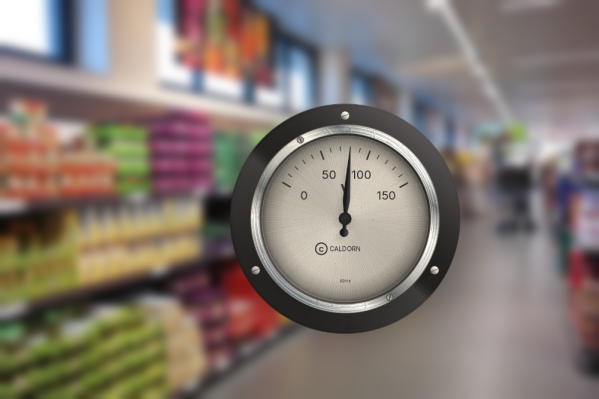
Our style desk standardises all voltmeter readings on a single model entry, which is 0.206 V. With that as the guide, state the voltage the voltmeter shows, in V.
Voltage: 80 V
